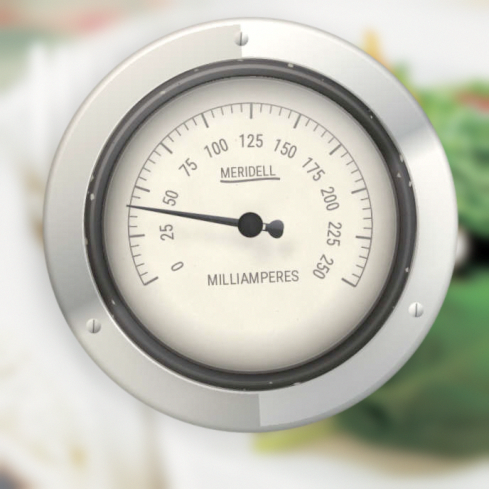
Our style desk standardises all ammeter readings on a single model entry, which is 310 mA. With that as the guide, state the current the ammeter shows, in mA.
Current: 40 mA
